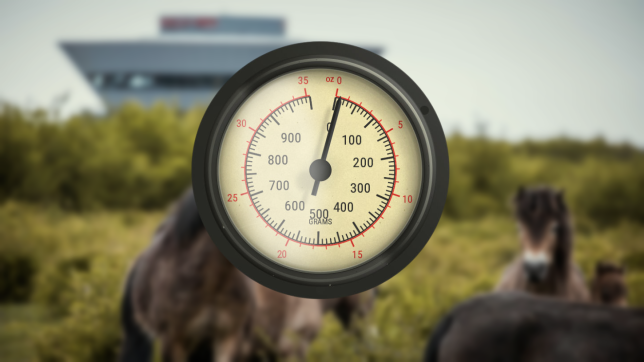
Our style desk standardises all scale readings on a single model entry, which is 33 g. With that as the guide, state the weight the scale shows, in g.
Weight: 10 g
